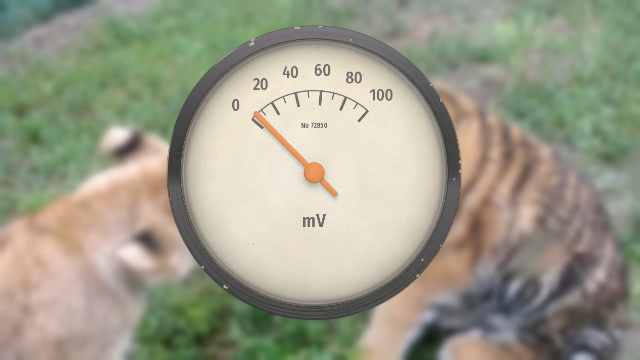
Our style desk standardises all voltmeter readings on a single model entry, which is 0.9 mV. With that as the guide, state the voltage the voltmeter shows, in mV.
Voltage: 5 mV
